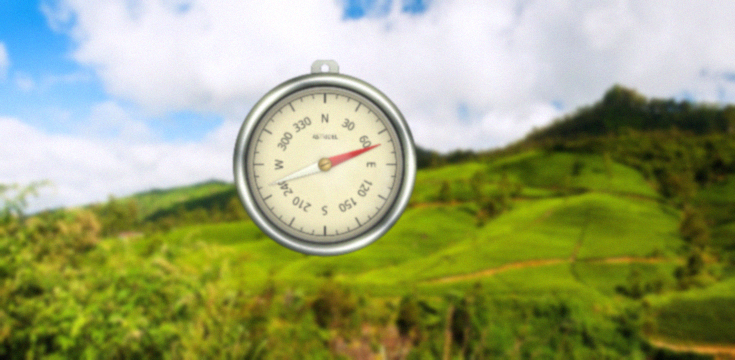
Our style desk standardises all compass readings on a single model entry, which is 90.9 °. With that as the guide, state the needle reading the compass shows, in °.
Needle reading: 70 °
